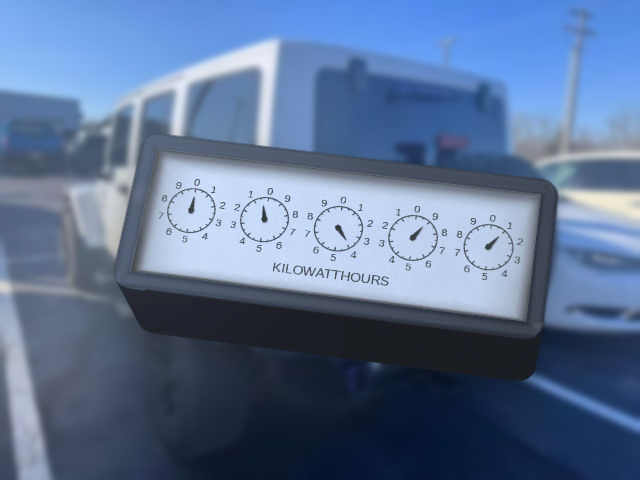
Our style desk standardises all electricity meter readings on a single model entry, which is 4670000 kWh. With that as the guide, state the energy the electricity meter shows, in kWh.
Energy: 391 kWh
